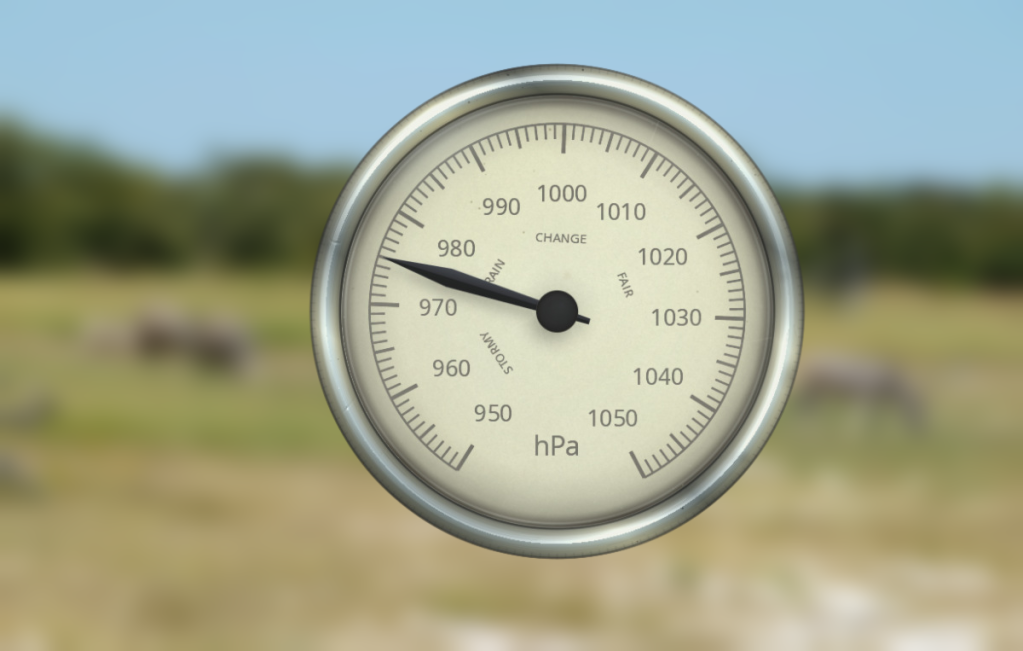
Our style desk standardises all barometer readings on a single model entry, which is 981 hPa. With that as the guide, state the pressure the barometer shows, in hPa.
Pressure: 975 hPa
